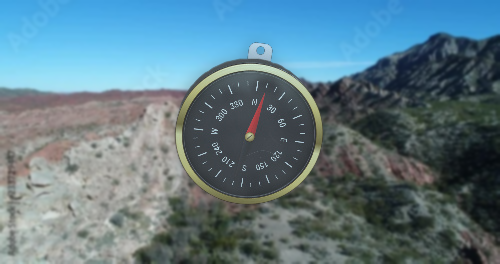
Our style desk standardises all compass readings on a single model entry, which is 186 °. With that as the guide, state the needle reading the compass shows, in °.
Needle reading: 10 °
